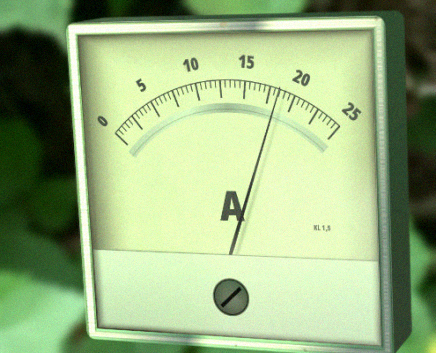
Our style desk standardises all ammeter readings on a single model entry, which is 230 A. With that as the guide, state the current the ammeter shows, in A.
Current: 18.5 A
